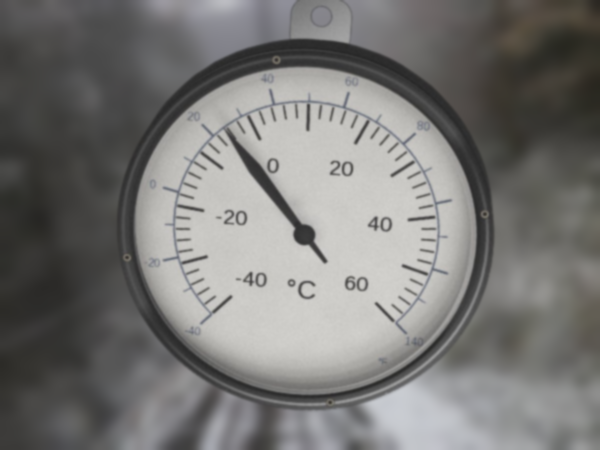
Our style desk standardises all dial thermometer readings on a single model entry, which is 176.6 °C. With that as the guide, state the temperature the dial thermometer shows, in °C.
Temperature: -4 °C
